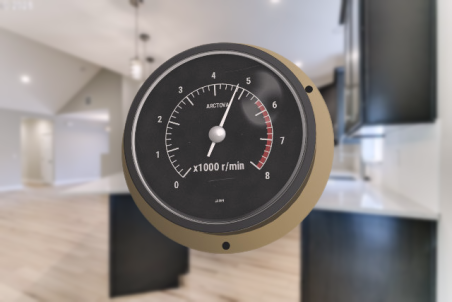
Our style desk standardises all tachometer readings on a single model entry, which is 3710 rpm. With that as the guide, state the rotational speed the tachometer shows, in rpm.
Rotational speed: 4800 rpm
